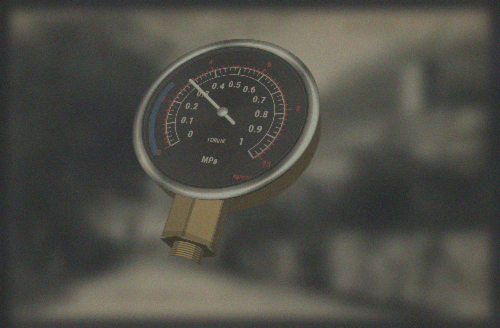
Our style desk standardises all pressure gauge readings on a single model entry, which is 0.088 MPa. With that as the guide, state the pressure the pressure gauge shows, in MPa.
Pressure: 0.3 MPa
